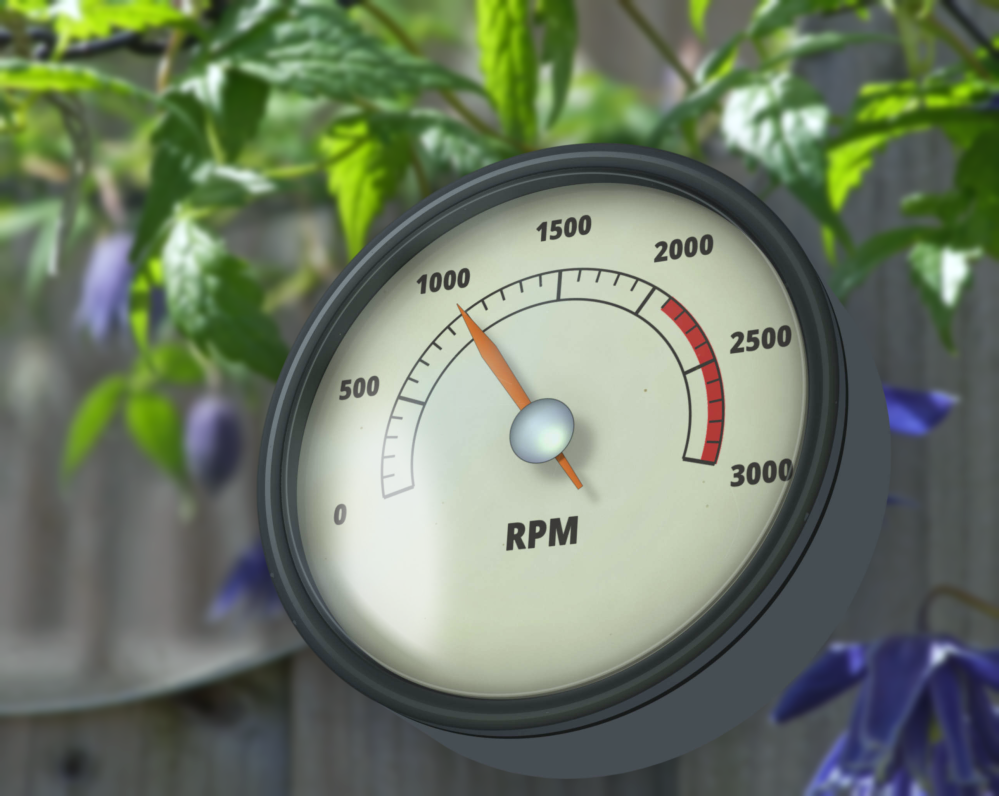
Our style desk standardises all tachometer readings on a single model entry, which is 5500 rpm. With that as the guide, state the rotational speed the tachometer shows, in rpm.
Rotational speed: 1000 rpm
